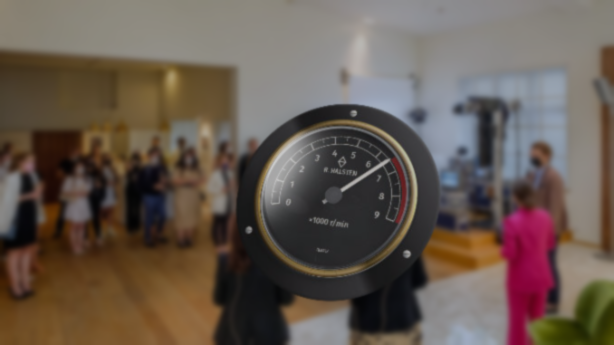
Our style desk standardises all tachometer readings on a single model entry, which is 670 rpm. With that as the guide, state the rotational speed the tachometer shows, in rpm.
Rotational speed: 6500 rpm
